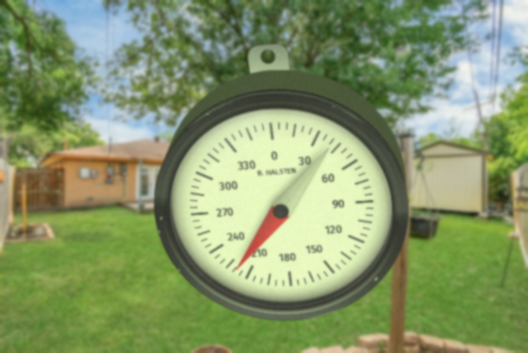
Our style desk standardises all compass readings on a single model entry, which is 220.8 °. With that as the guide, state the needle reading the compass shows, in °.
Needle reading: 220 °
